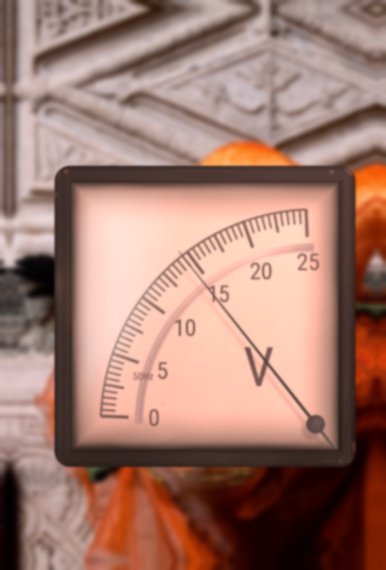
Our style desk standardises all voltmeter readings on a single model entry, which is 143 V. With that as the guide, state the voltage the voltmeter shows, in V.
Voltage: 14.5 V
